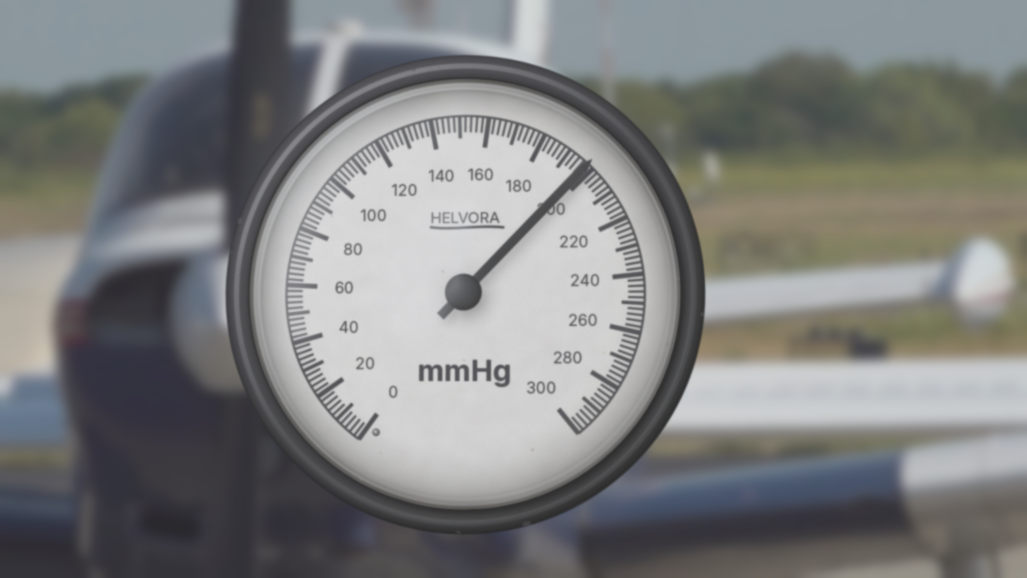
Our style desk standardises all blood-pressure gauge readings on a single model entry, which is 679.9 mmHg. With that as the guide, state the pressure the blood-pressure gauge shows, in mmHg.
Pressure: 198 mmHg
